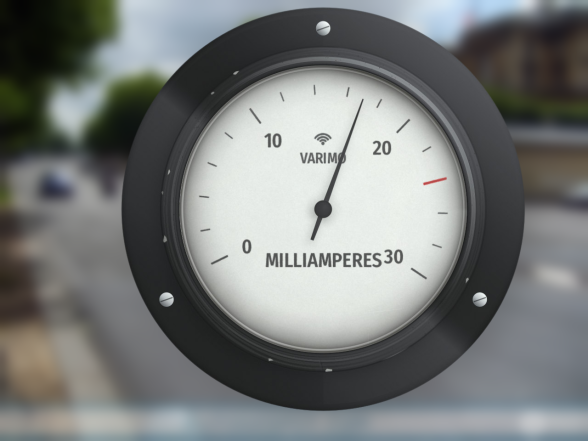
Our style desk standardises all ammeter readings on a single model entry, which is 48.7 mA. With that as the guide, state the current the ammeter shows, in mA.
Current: 17 mA
